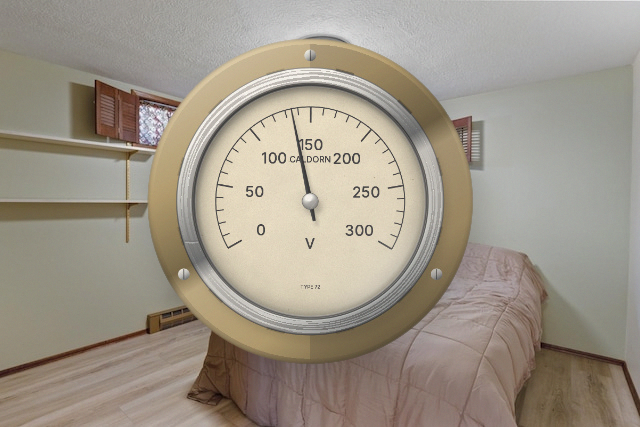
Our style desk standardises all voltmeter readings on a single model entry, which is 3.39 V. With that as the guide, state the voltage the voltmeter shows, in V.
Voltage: 135 V
